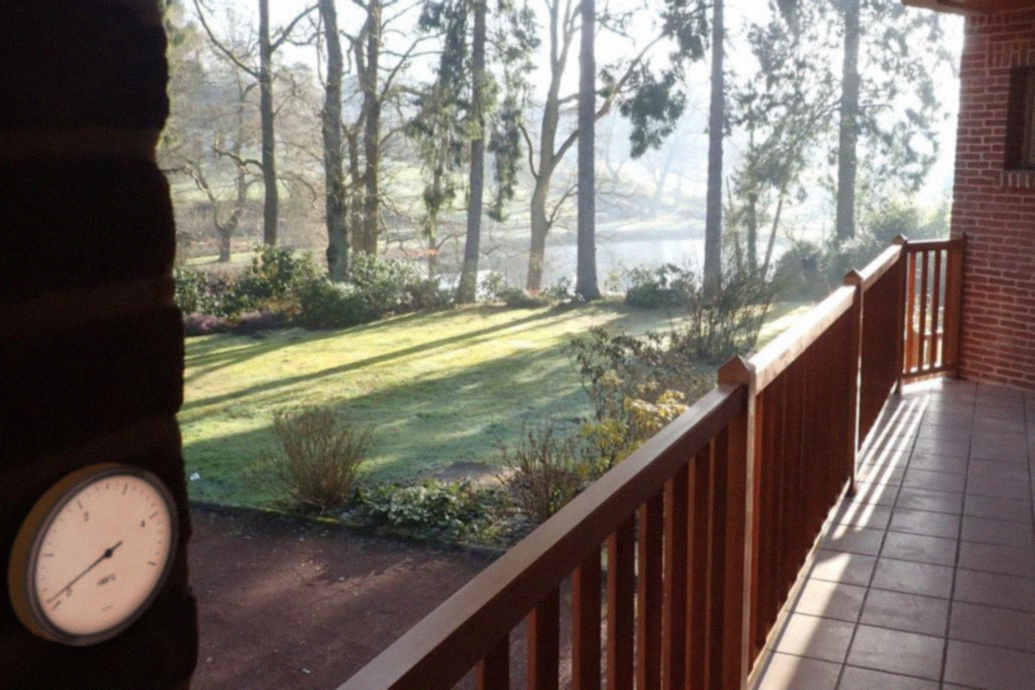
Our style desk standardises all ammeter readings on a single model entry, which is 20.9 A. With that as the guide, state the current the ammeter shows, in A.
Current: 0.2 A
